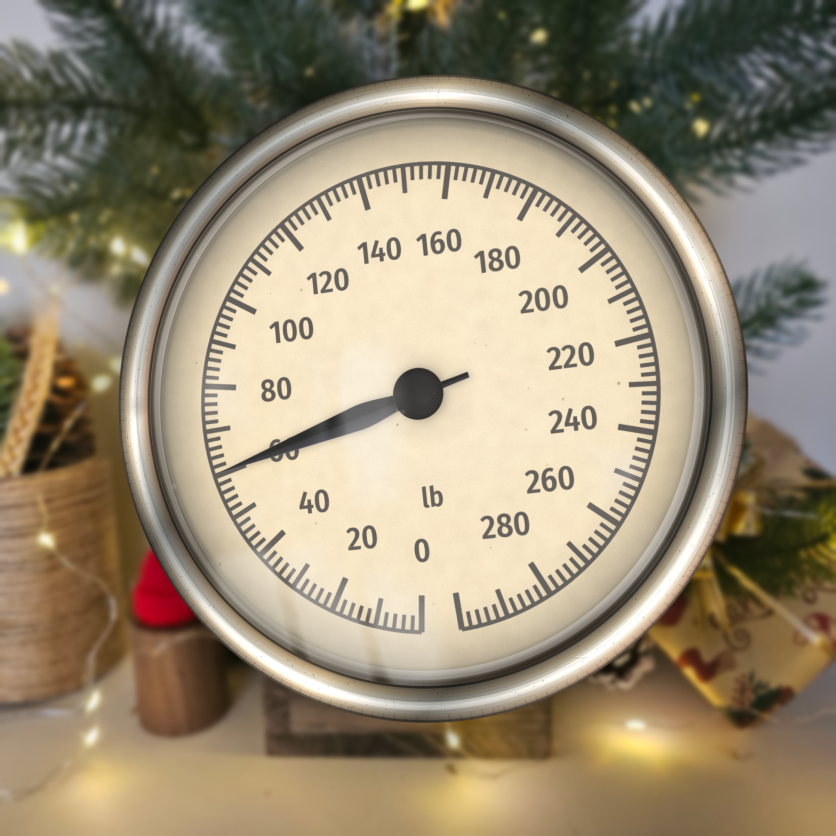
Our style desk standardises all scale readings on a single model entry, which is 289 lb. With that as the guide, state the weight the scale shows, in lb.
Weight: 60 lb
